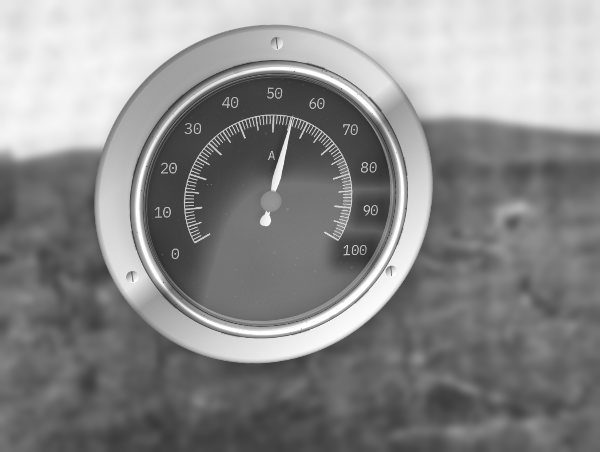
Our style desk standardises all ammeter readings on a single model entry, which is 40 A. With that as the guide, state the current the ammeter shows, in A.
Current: 55 A
